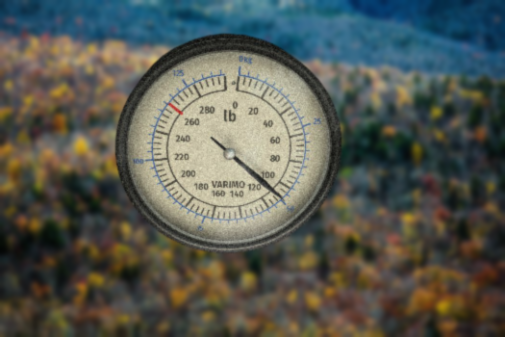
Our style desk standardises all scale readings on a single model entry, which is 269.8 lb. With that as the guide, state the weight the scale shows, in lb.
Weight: 108 lb
